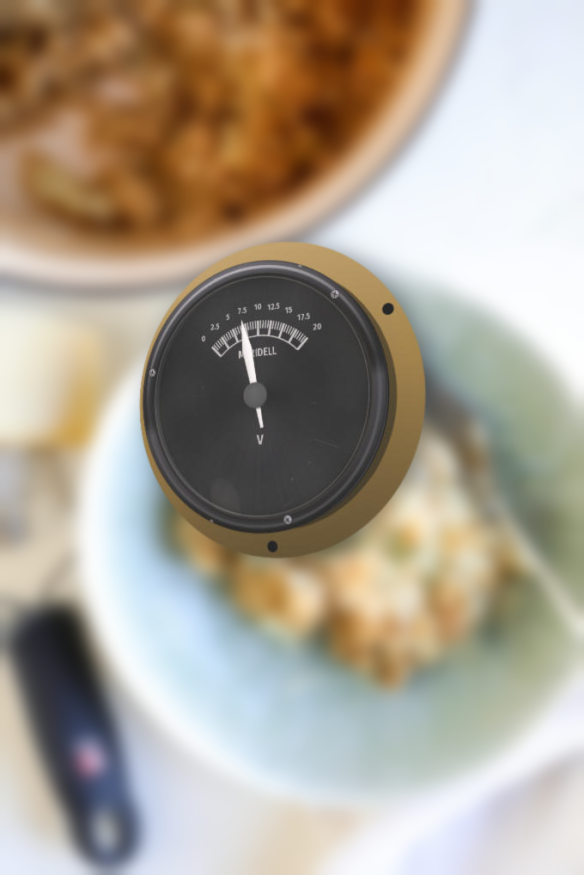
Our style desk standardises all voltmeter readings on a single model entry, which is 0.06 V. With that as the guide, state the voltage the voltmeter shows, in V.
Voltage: 7.5 V
